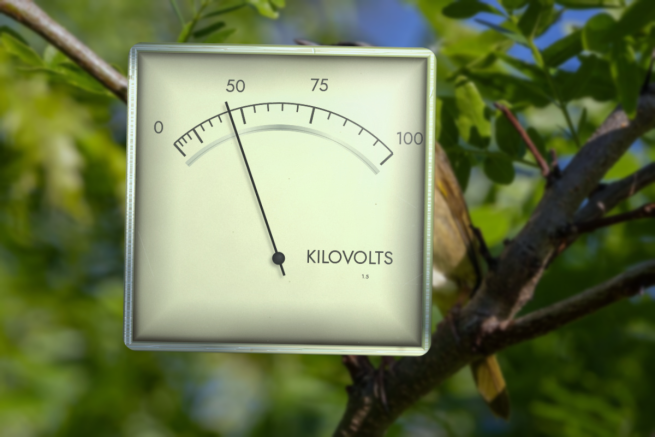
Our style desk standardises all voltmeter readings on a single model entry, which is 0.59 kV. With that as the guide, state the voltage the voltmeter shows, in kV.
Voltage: 45 kV
